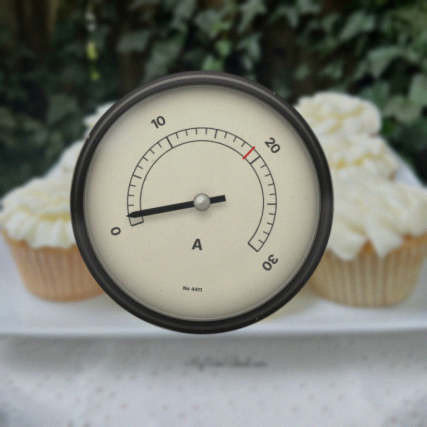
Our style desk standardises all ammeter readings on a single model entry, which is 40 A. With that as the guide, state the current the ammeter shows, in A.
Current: 1 A
